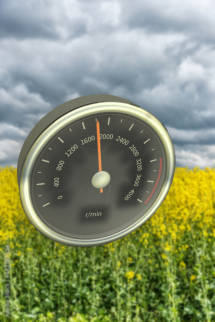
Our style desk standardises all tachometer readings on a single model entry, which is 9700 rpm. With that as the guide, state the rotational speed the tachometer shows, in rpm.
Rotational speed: 1800 rpm
